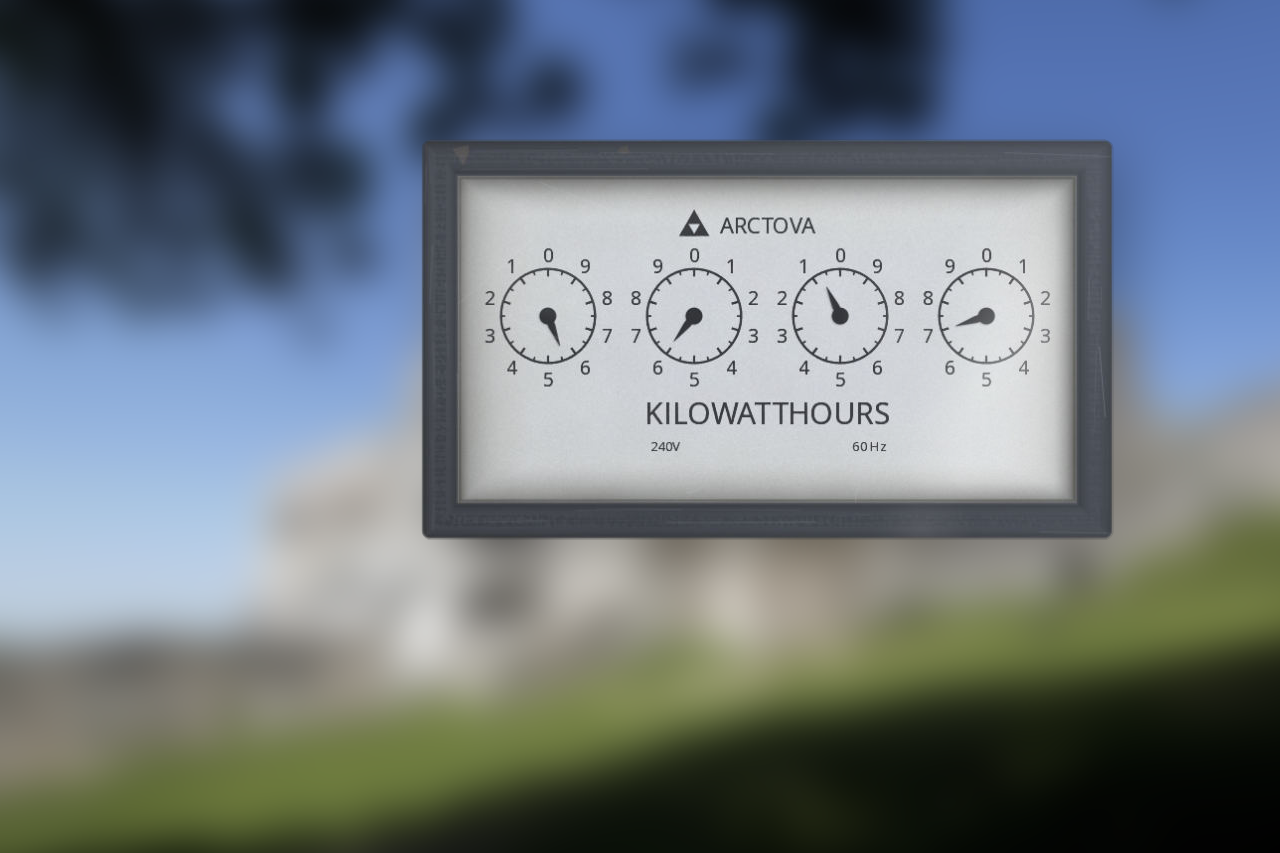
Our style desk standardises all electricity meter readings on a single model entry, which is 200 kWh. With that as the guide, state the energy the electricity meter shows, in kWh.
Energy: 5607 kWh
